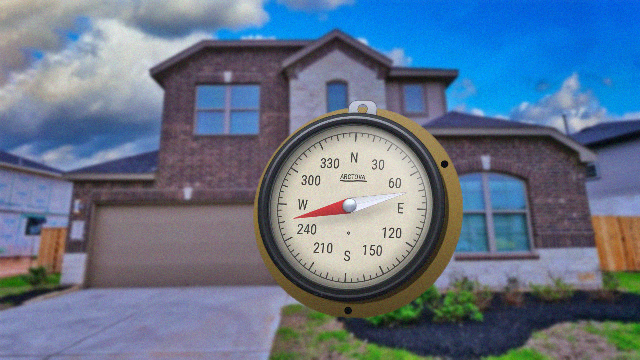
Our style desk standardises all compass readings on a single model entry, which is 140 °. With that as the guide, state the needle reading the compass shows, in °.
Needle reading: 255 °
